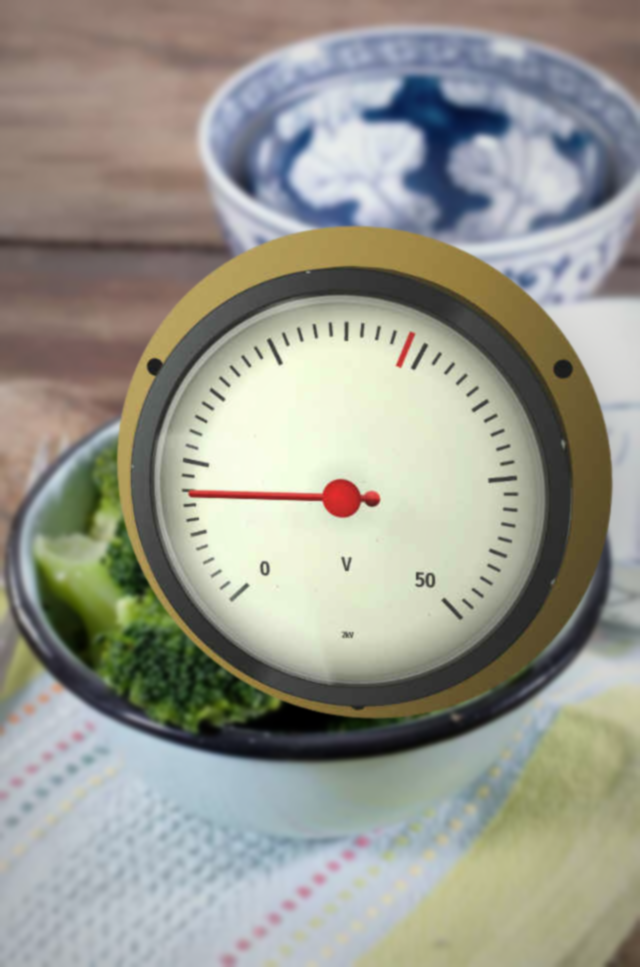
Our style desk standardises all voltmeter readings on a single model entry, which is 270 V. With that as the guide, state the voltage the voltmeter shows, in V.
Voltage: 8 V
